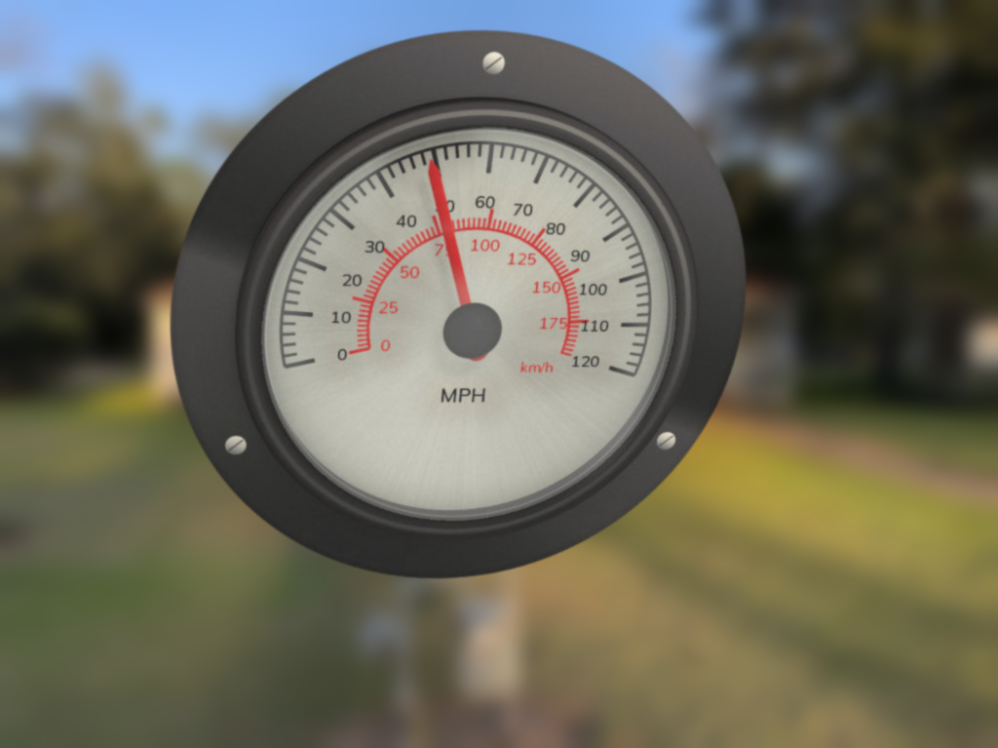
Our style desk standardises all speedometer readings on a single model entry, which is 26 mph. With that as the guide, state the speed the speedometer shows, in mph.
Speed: 49 mph
